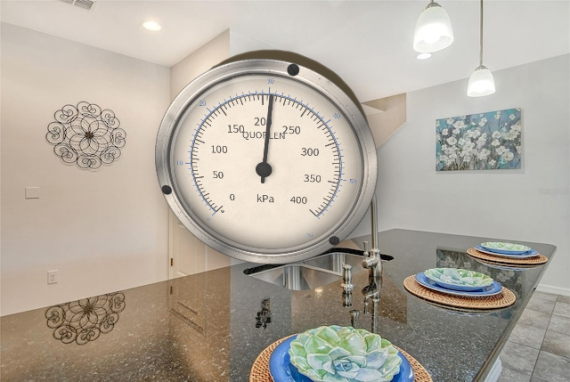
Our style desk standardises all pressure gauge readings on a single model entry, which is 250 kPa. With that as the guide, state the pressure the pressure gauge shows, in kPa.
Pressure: 210 kPa
